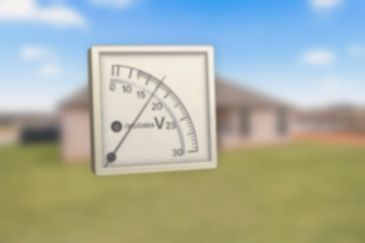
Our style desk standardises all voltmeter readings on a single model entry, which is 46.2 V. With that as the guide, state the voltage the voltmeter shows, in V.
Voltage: 17.5 V
